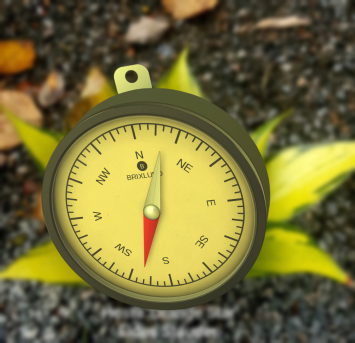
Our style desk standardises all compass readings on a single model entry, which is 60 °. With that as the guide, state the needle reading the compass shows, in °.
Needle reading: 200 °
